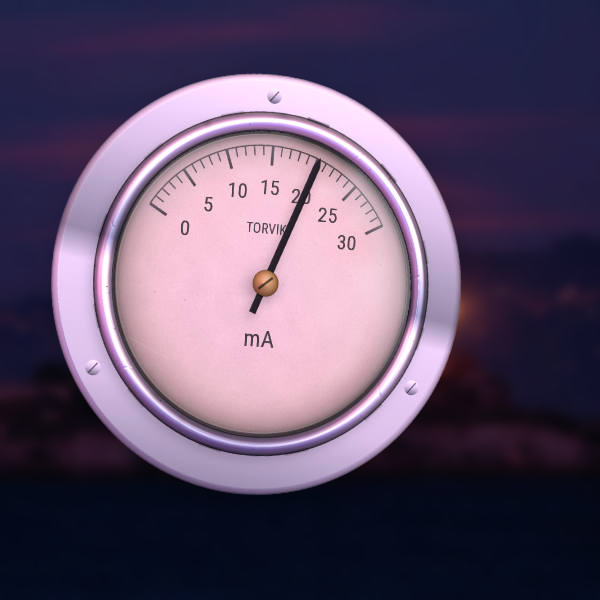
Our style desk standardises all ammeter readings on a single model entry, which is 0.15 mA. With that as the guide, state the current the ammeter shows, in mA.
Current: 20 mA
